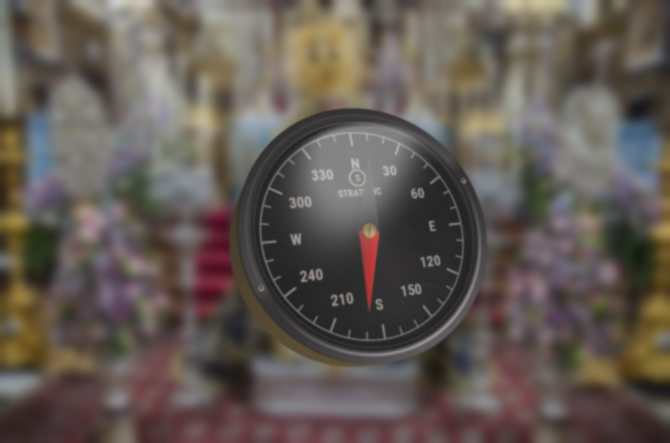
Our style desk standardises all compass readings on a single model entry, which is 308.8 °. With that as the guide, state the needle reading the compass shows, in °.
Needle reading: 190 °
